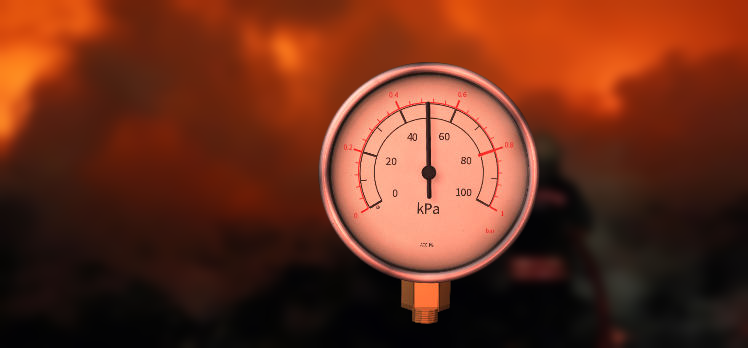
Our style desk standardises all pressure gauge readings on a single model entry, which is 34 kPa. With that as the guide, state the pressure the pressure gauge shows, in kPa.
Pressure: 50 kPa
